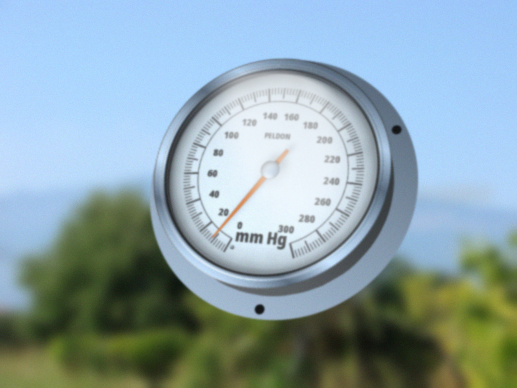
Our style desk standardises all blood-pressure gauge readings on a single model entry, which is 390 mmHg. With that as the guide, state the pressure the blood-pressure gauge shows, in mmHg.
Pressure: 10 mmHg
